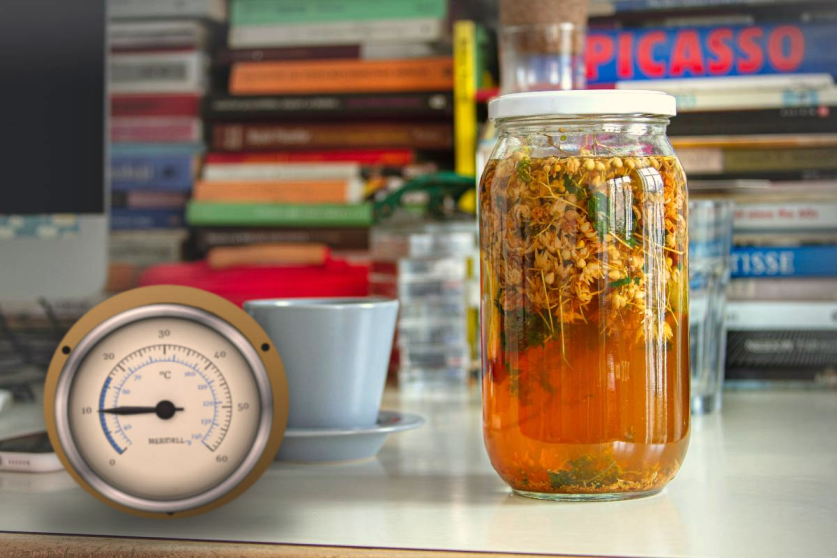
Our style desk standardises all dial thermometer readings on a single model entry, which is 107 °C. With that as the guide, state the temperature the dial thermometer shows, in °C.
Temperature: 10 °C
